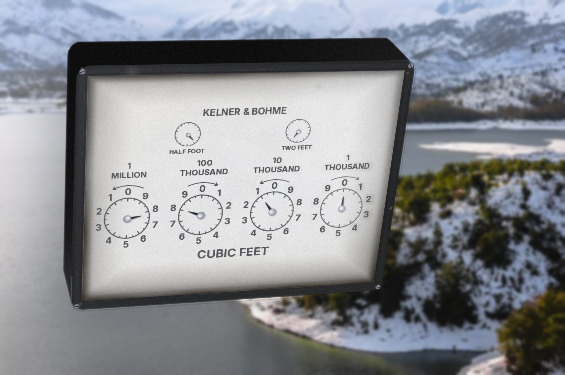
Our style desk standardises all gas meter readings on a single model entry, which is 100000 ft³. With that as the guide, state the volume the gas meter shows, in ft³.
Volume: 781000 ft³
